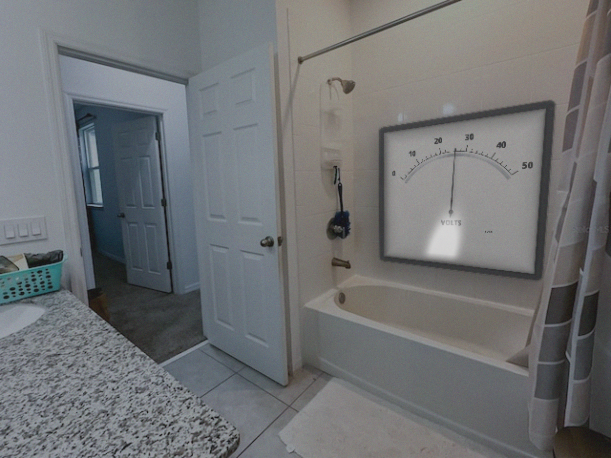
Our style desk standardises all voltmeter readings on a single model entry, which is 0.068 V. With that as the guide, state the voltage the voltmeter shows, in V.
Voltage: 26 V
